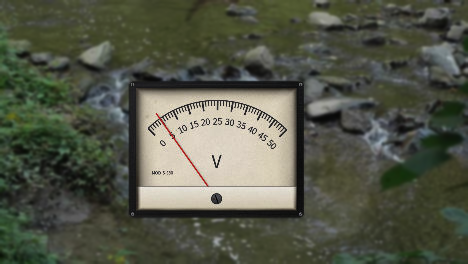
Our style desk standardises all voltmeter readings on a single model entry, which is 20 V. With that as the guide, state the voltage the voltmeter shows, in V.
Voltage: 5 V
